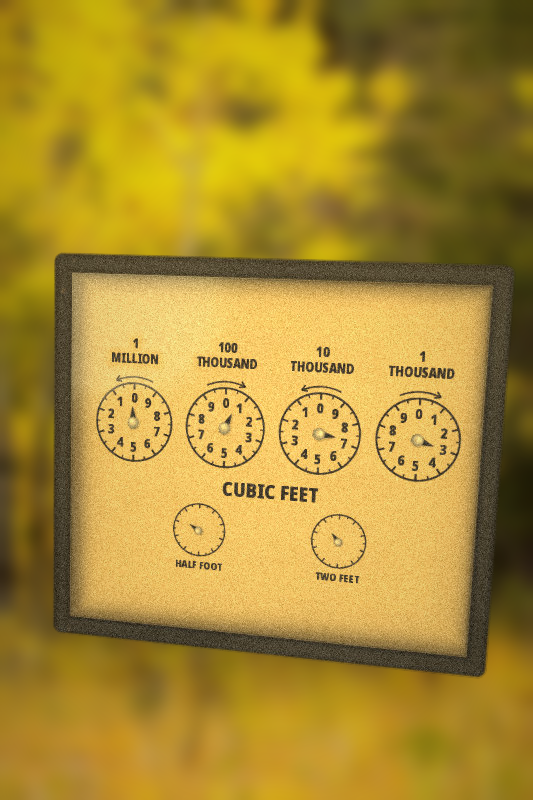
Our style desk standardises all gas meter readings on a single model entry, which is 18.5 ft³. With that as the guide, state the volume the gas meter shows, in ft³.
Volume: 7300 ft³
